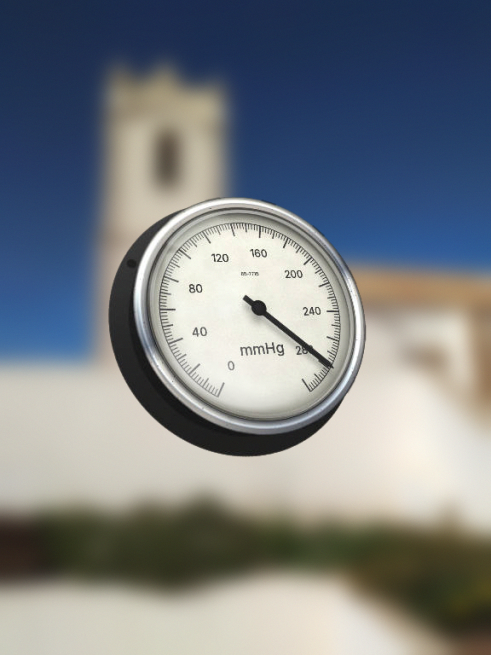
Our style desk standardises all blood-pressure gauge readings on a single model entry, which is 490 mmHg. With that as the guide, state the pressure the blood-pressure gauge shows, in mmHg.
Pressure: 280 mmHg
